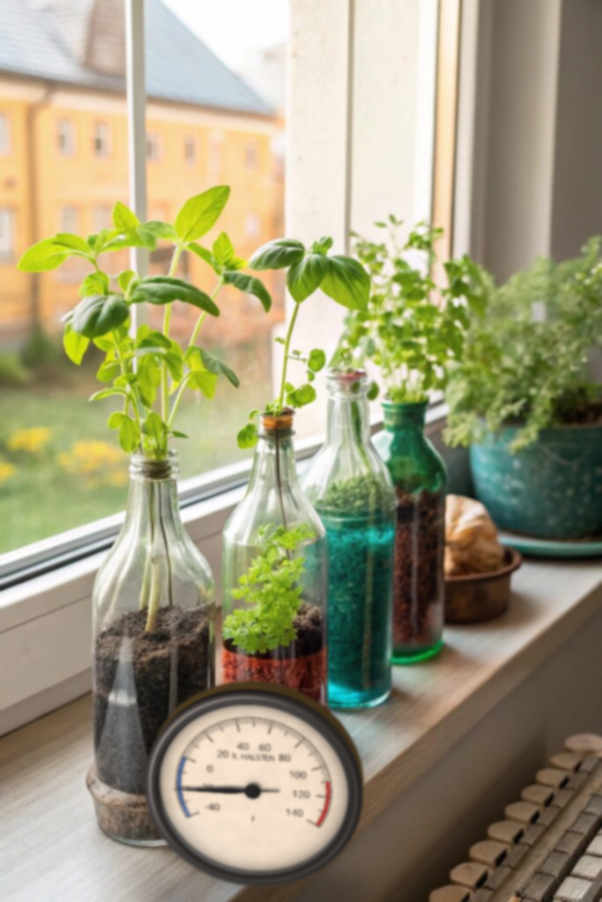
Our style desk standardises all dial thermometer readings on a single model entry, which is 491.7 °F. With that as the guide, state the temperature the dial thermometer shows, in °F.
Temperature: -20 °F
